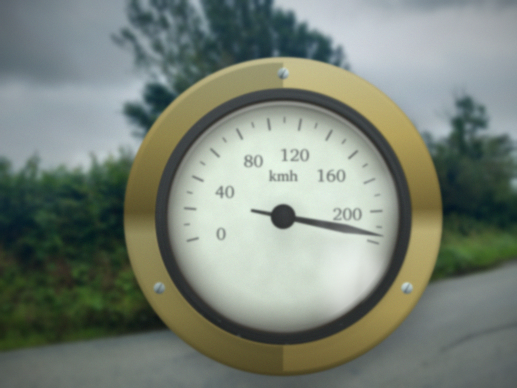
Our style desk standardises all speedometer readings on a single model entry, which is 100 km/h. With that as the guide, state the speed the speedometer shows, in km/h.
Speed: 215 km/h
